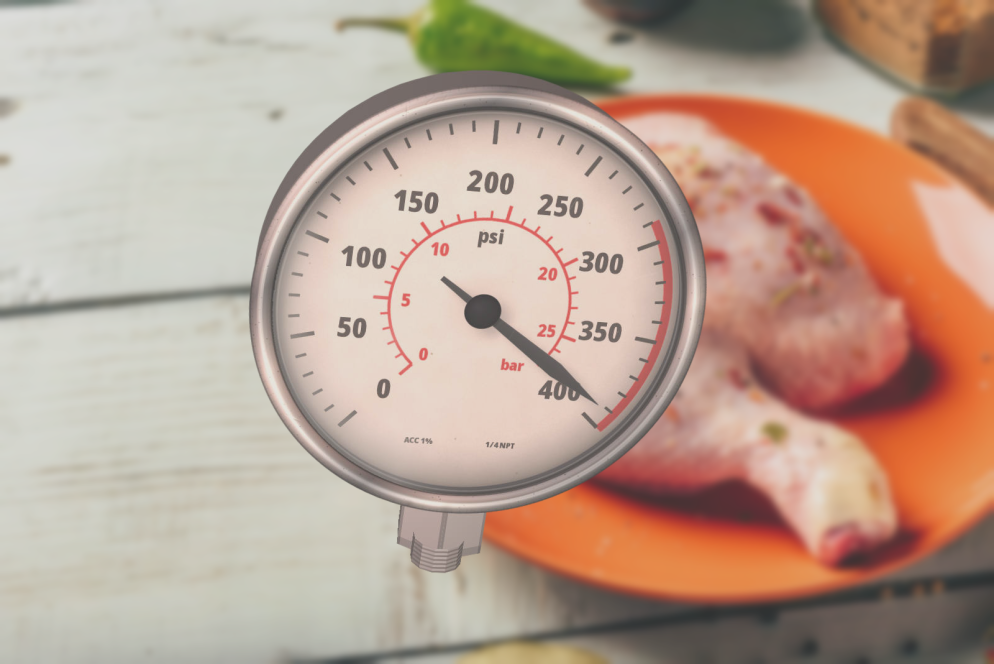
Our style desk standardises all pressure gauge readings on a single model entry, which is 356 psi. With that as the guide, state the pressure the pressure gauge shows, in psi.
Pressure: 390 psi
